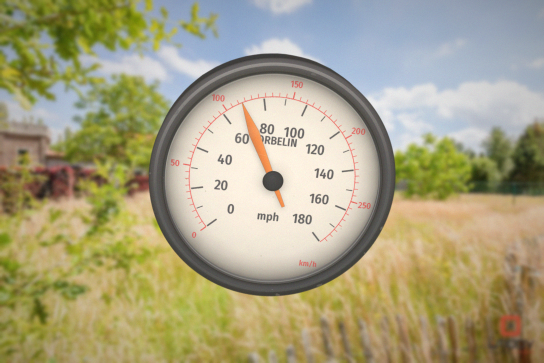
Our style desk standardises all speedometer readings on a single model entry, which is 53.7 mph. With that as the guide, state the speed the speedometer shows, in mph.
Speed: 70 mph
